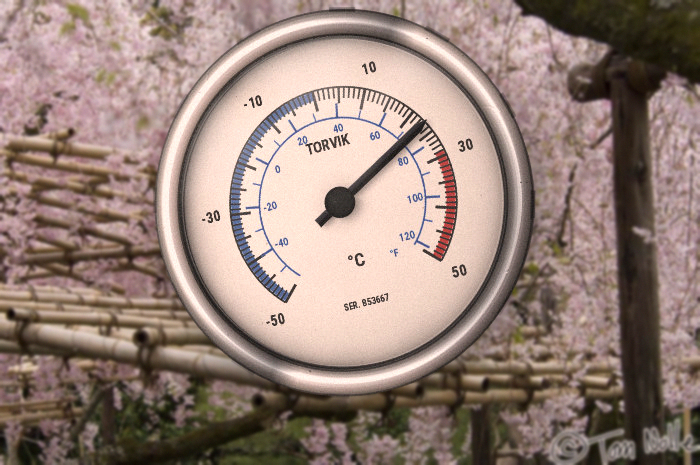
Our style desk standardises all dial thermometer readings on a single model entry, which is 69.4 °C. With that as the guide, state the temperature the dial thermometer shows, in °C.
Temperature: 23 °C
